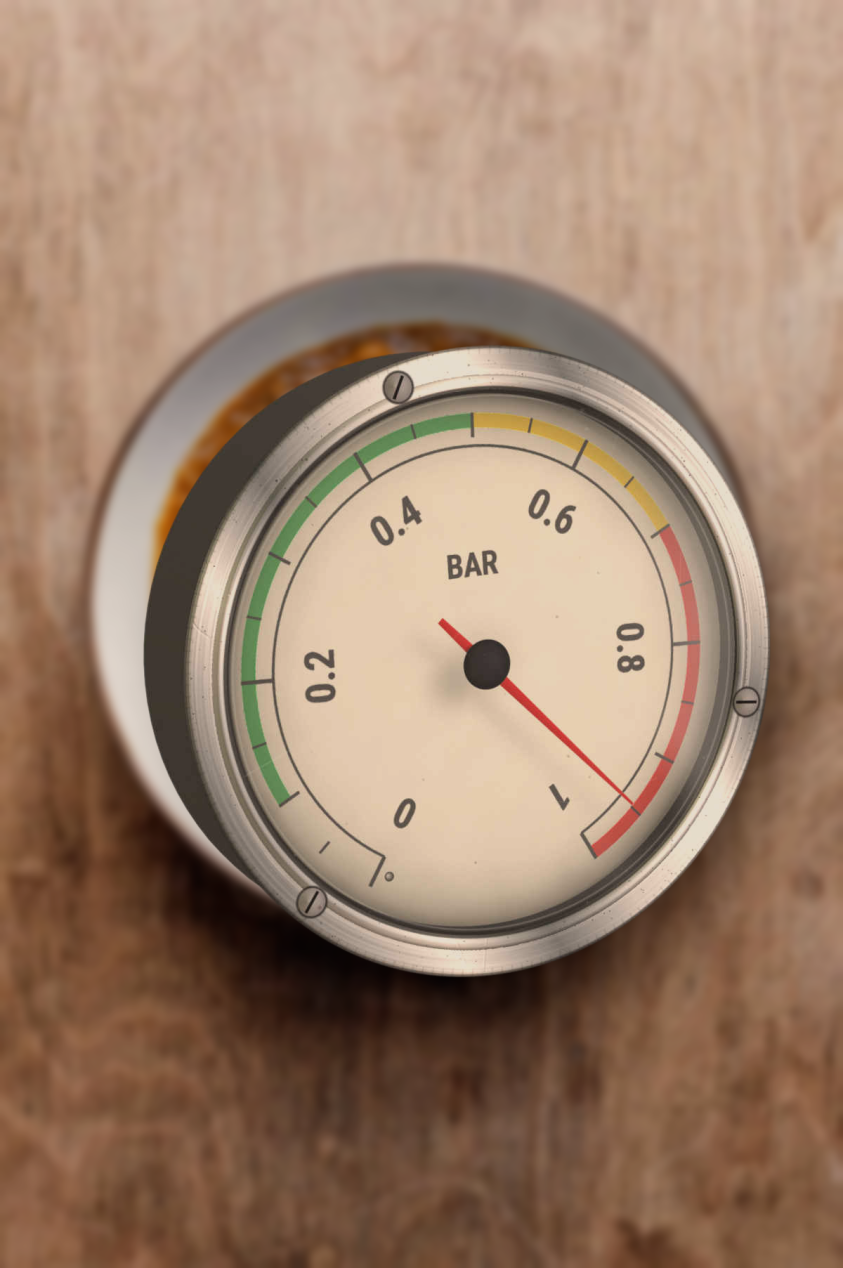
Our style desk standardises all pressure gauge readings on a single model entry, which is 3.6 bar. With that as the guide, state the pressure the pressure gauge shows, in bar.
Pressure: 0.95 bar
